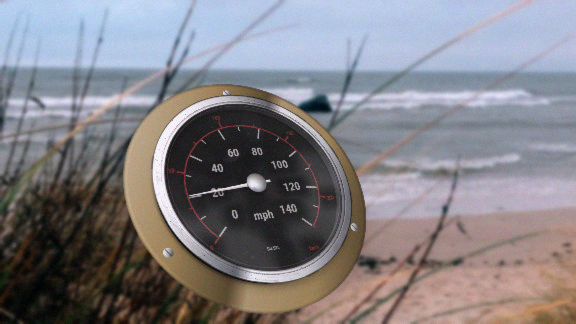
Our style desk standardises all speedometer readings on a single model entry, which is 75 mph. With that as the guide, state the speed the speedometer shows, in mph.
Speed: 20 mph
